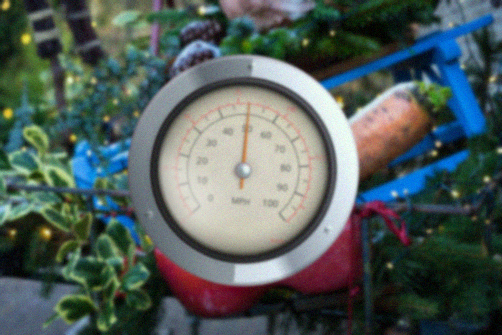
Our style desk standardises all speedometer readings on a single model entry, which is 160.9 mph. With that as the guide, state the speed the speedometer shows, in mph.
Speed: 50 mph
